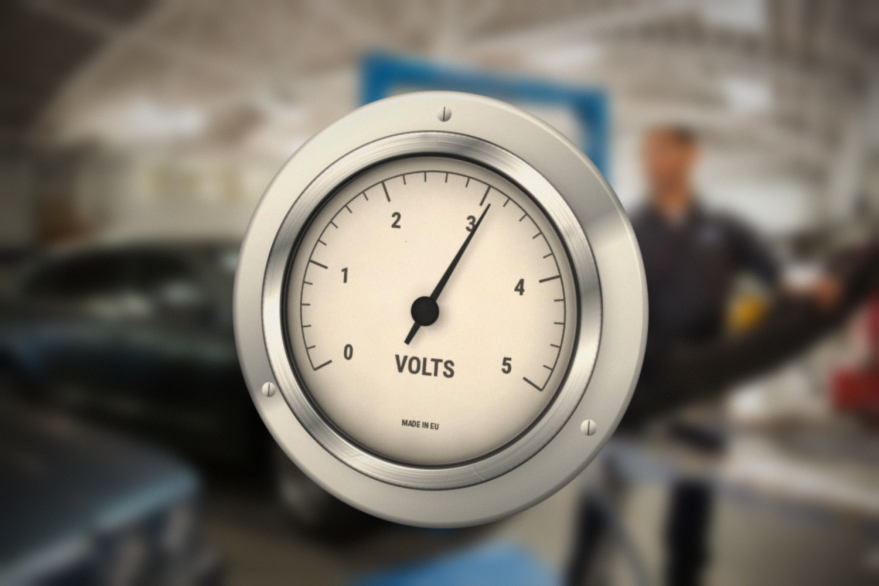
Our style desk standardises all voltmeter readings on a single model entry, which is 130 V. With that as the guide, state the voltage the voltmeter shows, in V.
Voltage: 3.1 V
